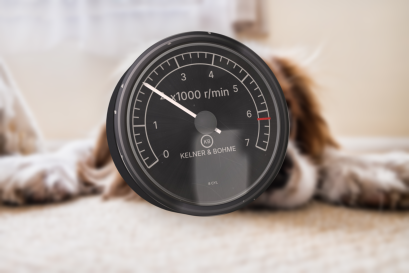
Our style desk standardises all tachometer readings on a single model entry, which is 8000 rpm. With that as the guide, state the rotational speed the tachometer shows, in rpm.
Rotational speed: 2000 rpm
